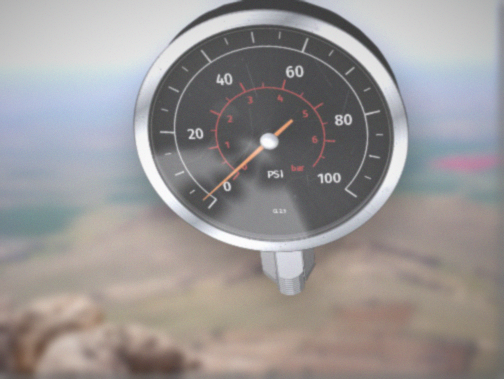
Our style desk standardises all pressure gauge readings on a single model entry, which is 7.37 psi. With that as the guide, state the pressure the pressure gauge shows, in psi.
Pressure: 2.5 psi
